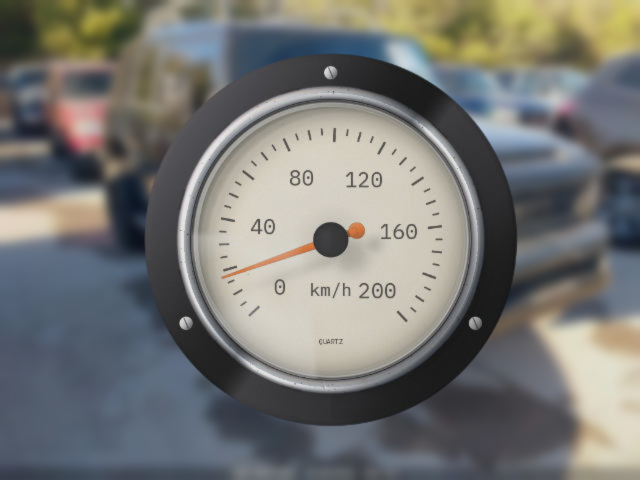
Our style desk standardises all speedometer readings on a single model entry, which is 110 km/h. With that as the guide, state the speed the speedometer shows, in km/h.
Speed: 17.5 km/h
